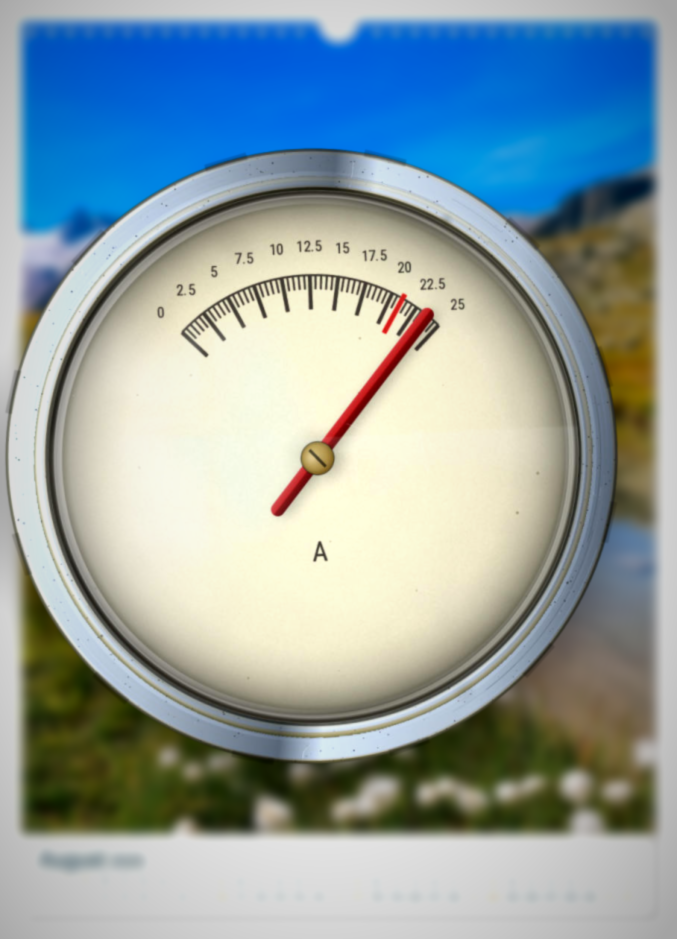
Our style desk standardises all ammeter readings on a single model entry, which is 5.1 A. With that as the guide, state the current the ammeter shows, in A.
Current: 23.5 A
